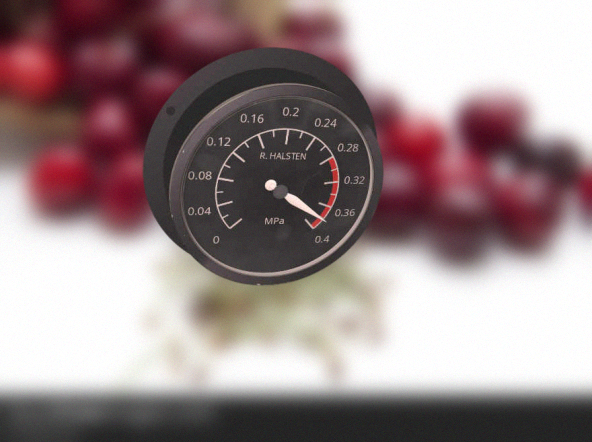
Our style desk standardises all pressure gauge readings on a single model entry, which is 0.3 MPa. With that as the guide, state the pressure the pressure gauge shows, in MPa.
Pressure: 0.38 MPa
